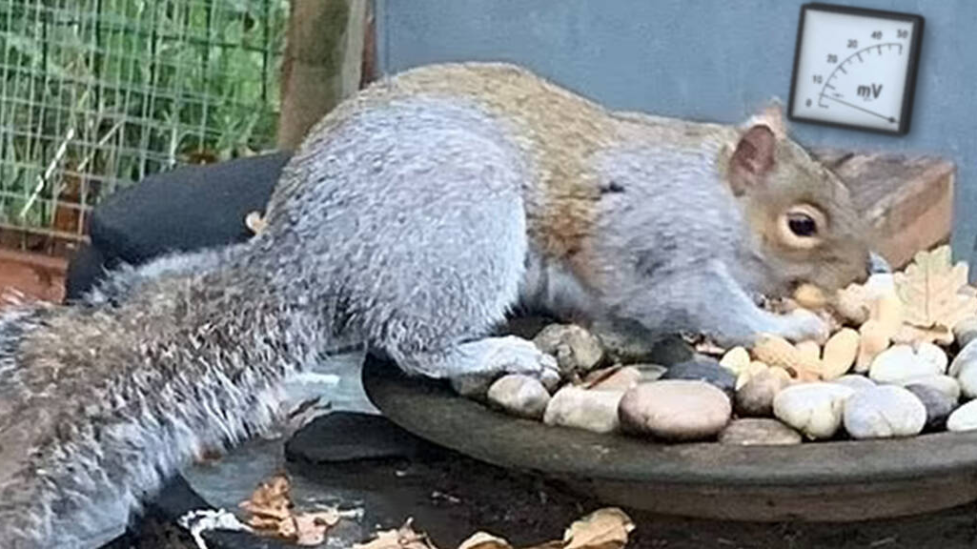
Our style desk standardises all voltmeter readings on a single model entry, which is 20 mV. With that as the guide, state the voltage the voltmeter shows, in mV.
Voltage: 5 mV
